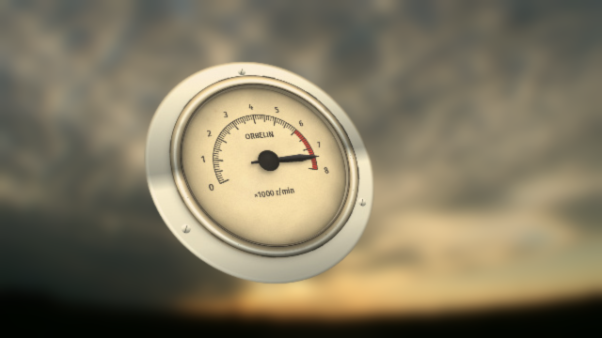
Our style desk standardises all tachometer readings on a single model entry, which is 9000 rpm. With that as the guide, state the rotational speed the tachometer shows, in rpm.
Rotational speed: 7500 rpm
